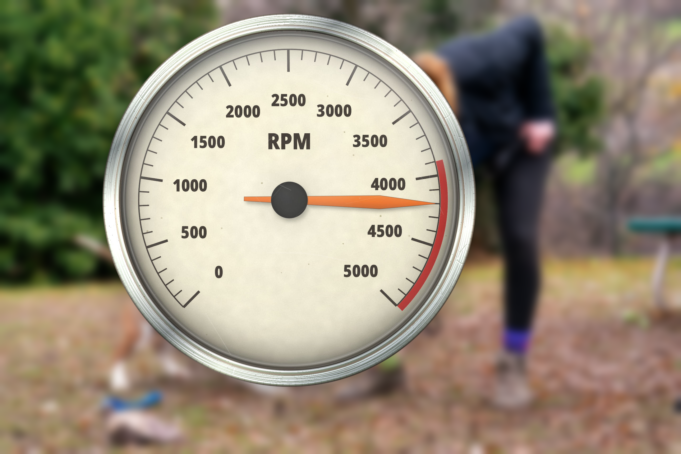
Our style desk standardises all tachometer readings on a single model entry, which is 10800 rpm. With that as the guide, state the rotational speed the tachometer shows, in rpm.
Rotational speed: 4200 rpm
